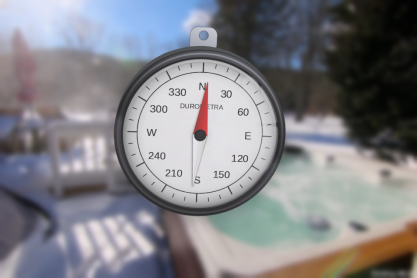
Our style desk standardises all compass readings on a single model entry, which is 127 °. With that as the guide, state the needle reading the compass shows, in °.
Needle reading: 5 °
